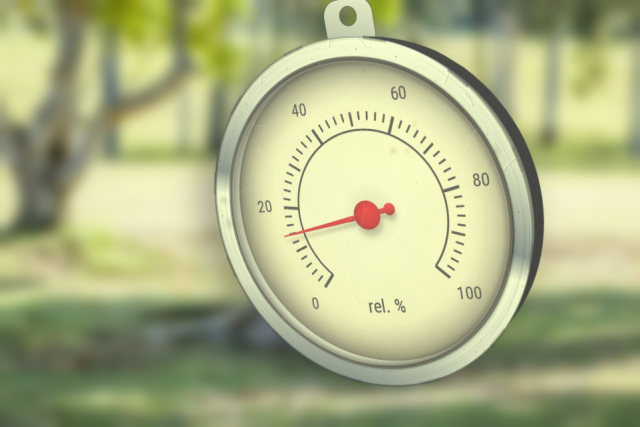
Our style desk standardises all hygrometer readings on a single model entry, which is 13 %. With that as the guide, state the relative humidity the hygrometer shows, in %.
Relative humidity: 14 %
